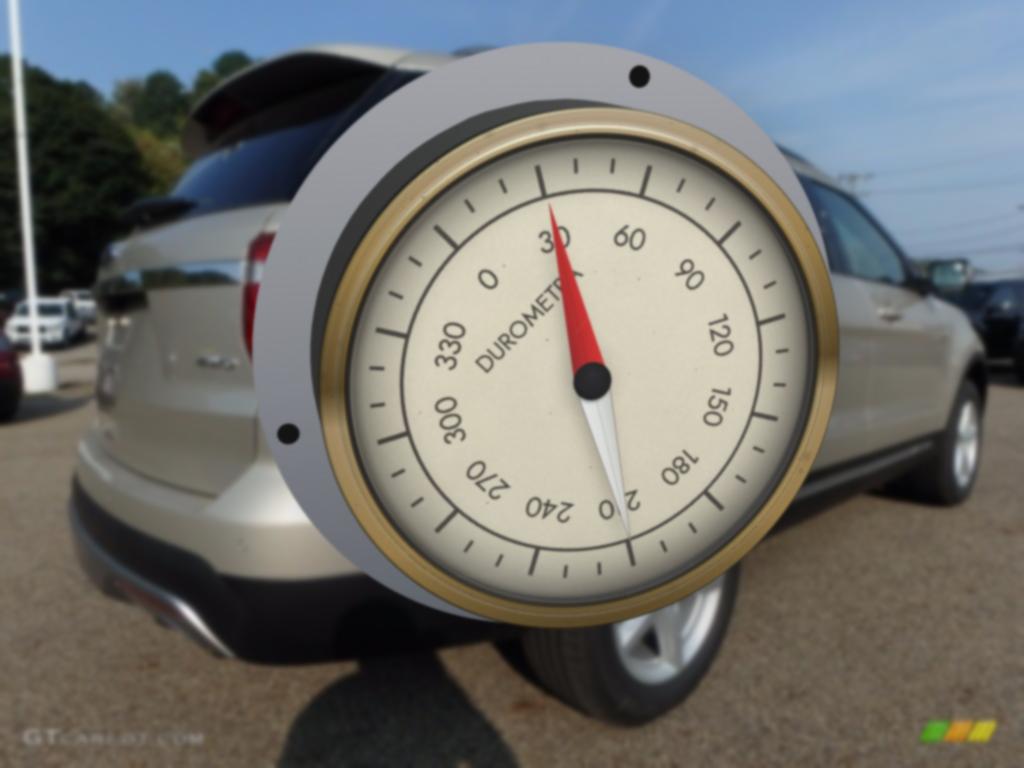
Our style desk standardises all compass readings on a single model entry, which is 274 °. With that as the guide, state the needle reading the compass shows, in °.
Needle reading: 30 °
